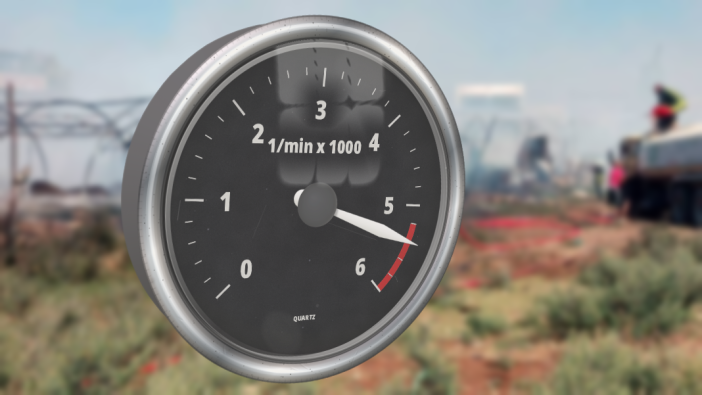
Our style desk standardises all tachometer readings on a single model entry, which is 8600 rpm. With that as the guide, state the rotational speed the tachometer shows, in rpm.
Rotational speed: 5400 rpm
